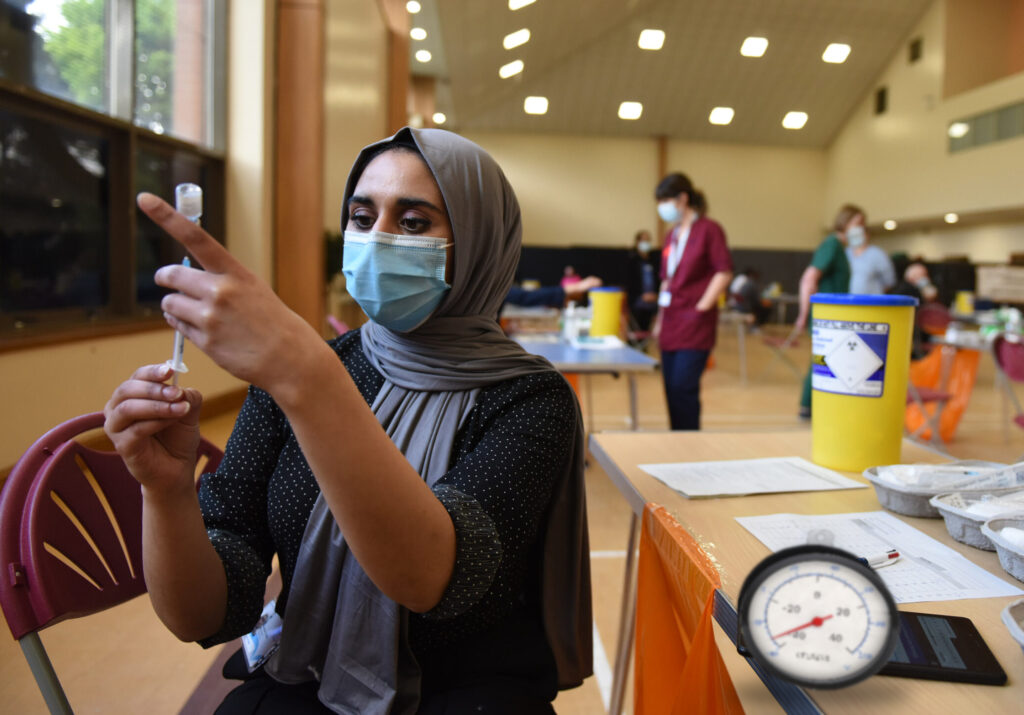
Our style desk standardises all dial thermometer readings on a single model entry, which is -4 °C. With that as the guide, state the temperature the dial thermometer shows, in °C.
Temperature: -35 °C
